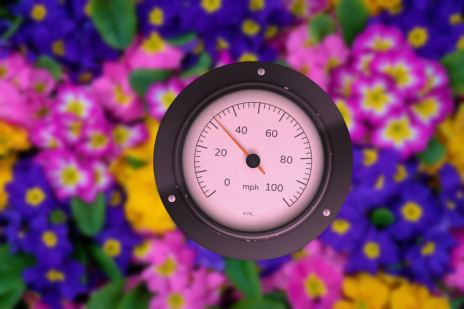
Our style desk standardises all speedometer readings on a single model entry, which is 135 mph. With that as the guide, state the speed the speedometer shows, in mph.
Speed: 32 mph
